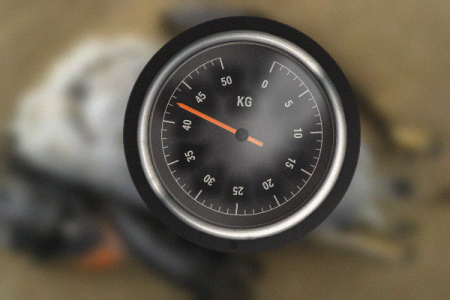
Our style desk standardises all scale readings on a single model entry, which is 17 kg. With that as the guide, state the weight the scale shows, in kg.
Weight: 42.5 kg
